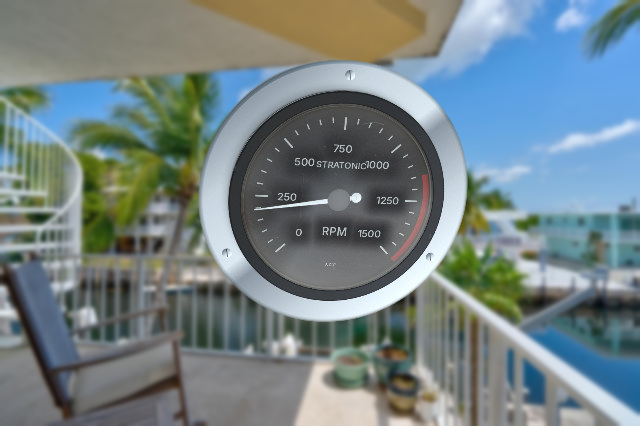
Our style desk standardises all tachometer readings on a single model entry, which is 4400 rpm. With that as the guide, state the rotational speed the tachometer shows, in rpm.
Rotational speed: 200 rpm
